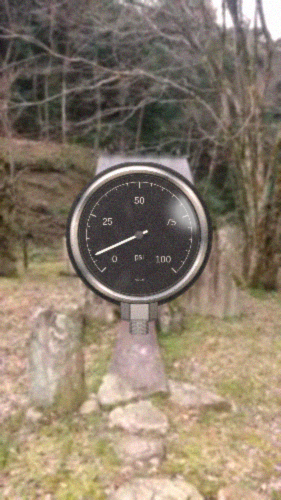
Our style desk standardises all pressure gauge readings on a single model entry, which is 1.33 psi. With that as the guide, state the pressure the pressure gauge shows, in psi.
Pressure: 7.5 psi
